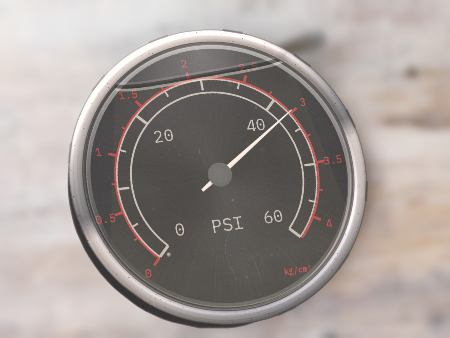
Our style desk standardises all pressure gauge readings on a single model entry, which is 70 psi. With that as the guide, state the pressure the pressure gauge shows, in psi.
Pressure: 42.5 psi
